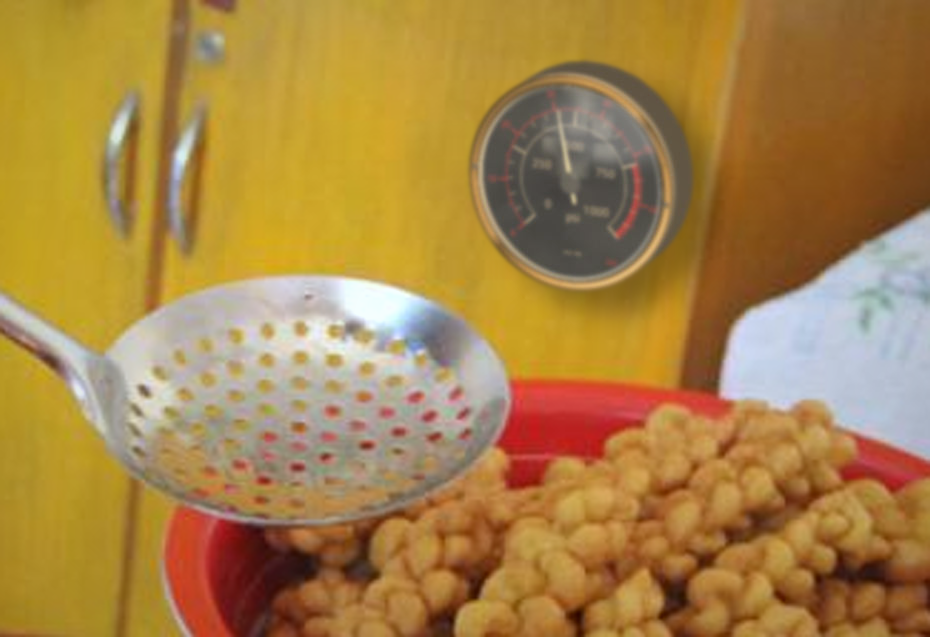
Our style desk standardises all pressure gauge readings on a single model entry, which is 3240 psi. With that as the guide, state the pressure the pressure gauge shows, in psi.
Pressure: 450 psi
